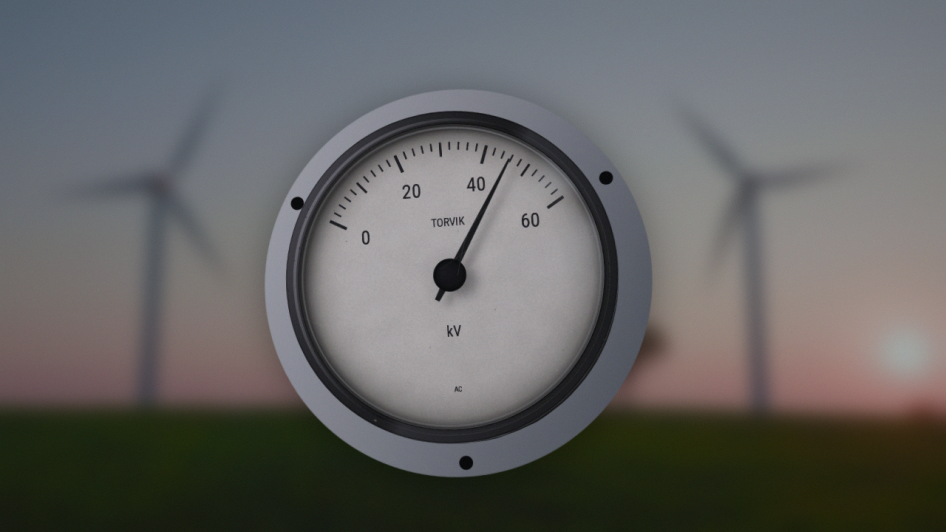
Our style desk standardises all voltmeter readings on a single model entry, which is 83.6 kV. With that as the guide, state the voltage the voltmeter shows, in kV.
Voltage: 46 kV
